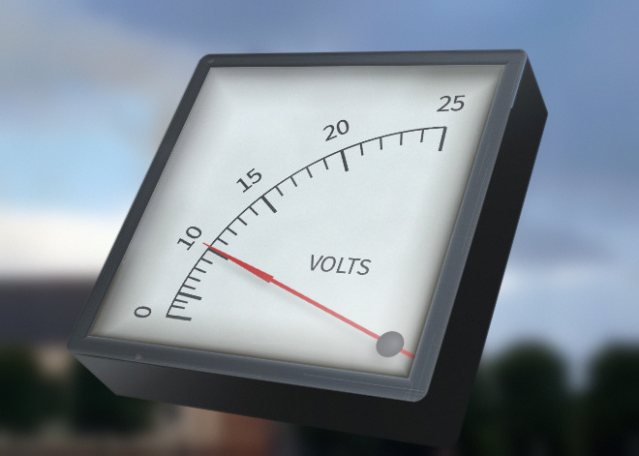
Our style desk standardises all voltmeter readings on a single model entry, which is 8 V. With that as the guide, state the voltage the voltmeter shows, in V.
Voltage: 10 V
